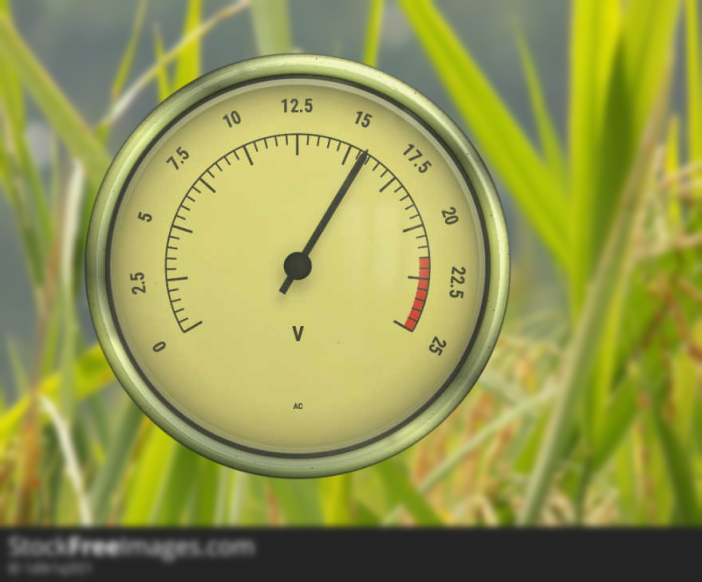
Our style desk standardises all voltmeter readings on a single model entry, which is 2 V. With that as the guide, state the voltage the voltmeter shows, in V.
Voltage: 15.75 V
